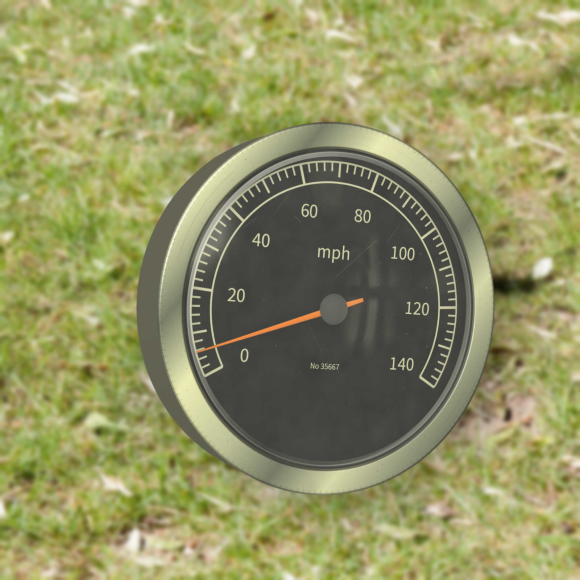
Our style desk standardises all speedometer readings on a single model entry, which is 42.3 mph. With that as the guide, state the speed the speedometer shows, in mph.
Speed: 6 mph
